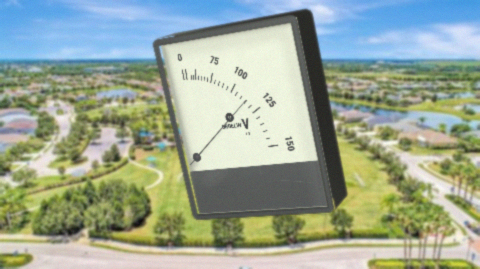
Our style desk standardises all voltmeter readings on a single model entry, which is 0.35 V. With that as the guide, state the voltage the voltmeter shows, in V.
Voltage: 115 V
